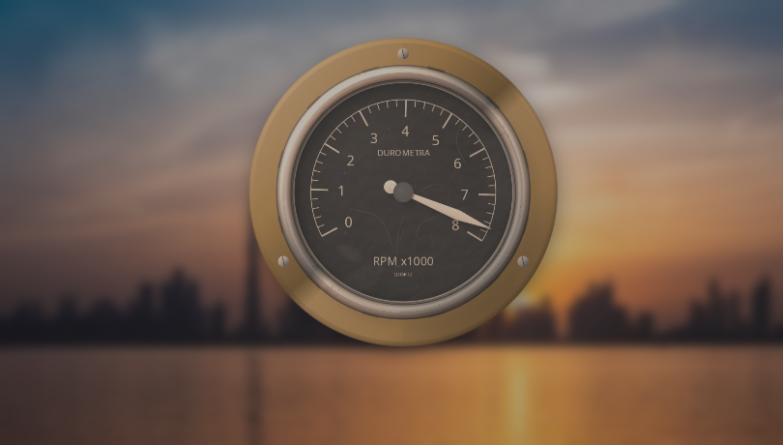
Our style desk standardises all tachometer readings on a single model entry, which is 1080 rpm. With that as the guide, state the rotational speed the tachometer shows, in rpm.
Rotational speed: 7700 rpm
